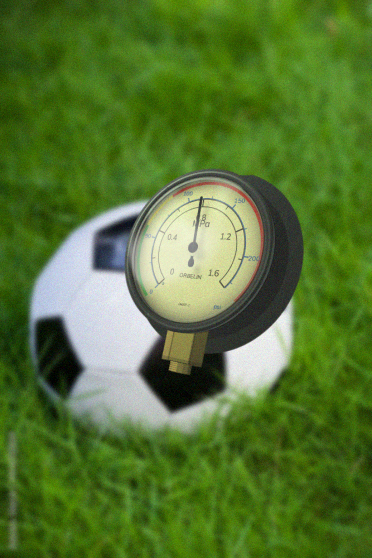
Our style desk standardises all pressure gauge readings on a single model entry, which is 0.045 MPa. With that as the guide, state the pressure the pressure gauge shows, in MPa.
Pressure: 0.8 MPa
